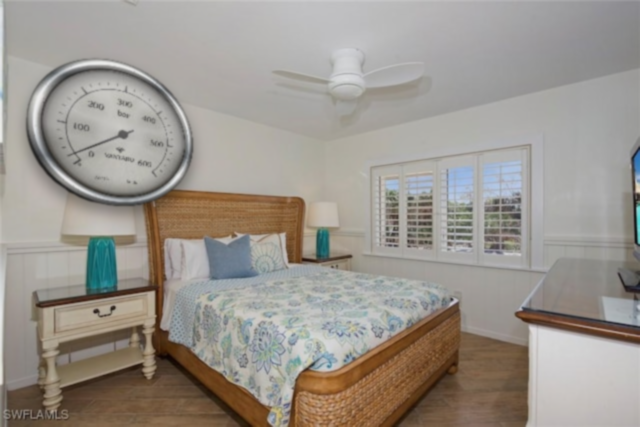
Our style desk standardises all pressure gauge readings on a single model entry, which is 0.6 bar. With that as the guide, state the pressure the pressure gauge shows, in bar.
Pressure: 20 bar
